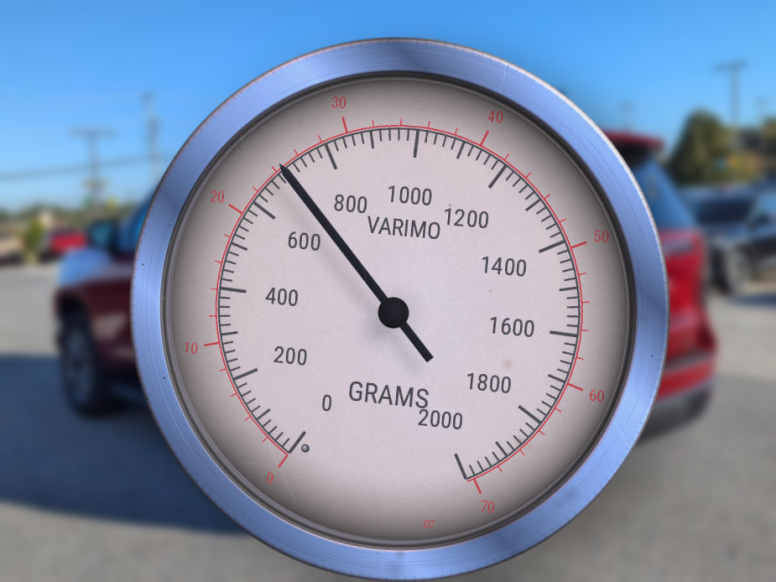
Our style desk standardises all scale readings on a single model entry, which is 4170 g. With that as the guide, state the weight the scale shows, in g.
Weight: 700 g
